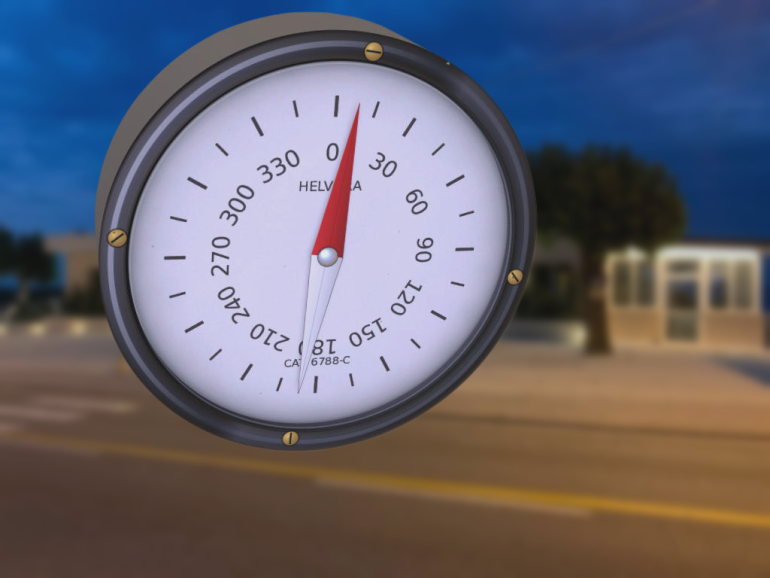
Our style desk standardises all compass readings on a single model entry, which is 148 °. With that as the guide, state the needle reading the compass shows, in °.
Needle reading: 7.5 °
